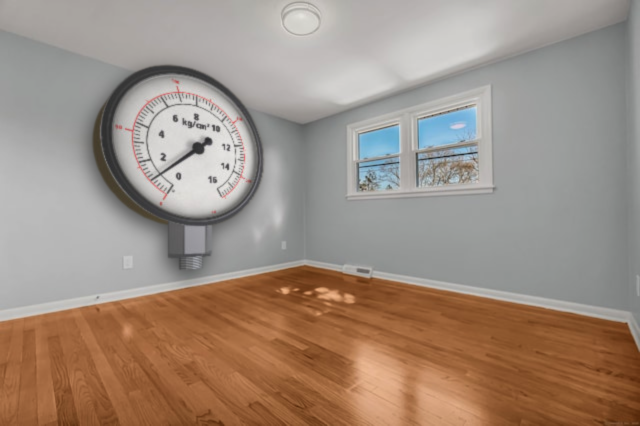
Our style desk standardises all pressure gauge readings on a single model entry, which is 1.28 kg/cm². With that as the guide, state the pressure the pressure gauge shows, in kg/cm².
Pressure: 1 kg/cm²
